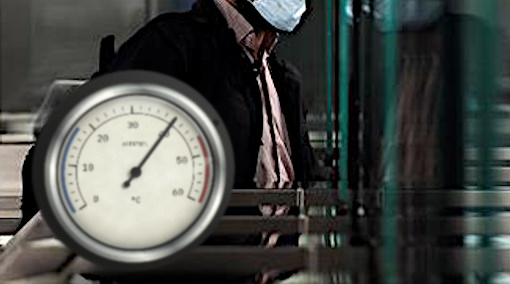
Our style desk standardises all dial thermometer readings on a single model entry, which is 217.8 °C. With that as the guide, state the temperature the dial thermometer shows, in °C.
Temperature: 40 °C
